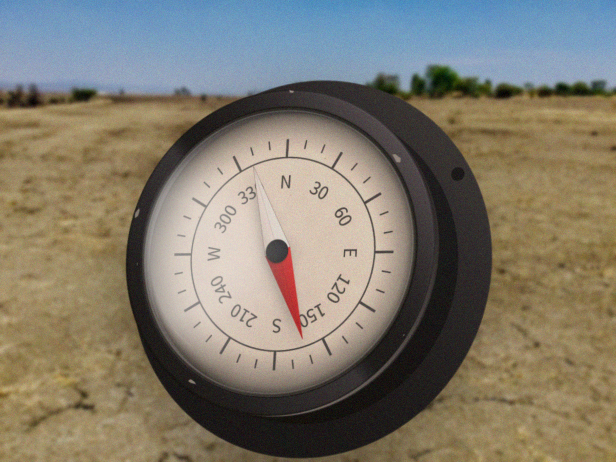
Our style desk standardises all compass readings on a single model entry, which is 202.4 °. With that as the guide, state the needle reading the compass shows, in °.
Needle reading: 160 °
